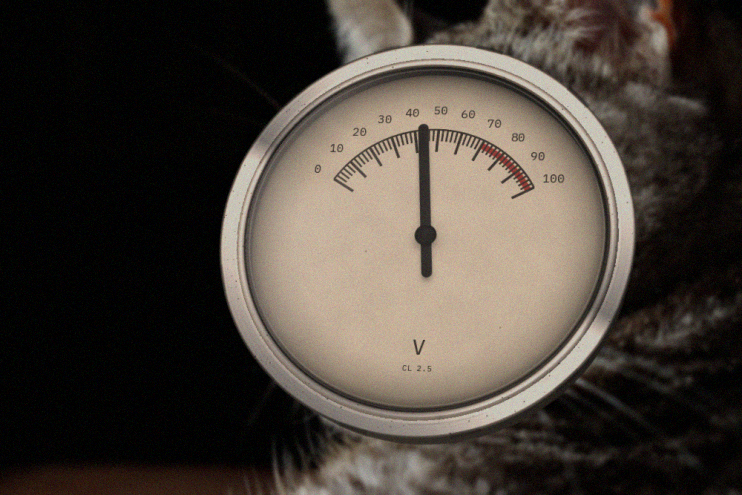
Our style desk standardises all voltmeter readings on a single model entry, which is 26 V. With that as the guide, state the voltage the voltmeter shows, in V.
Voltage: 44 V
